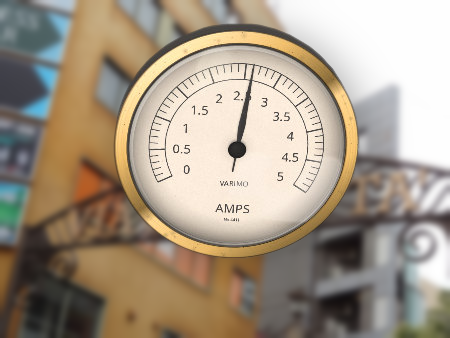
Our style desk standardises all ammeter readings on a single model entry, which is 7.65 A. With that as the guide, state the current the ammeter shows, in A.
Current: 2.6 A
